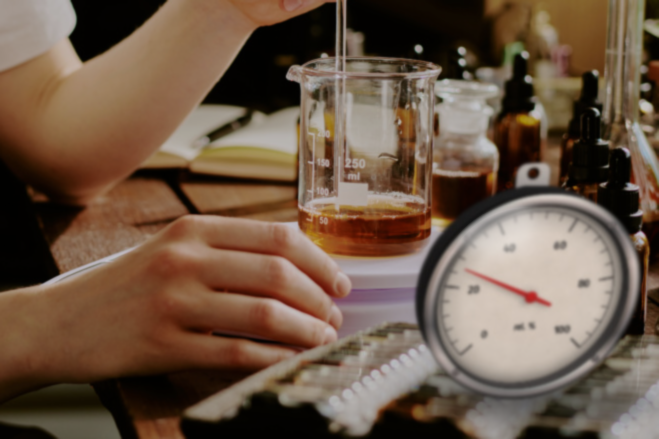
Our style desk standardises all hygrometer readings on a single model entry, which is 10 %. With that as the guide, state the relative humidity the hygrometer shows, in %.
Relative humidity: 26 %
